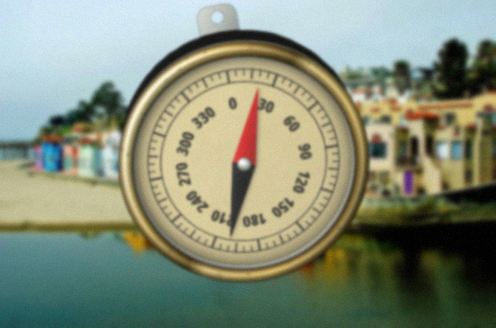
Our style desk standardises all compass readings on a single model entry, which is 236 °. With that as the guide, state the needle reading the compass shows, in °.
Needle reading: 20 °
